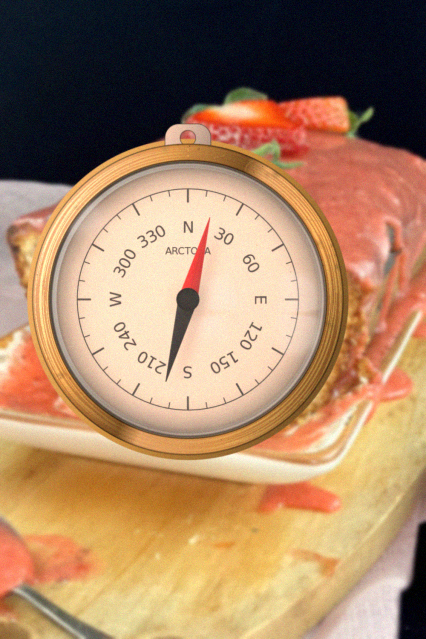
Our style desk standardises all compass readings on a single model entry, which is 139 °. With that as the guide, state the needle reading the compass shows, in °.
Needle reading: 15 °
